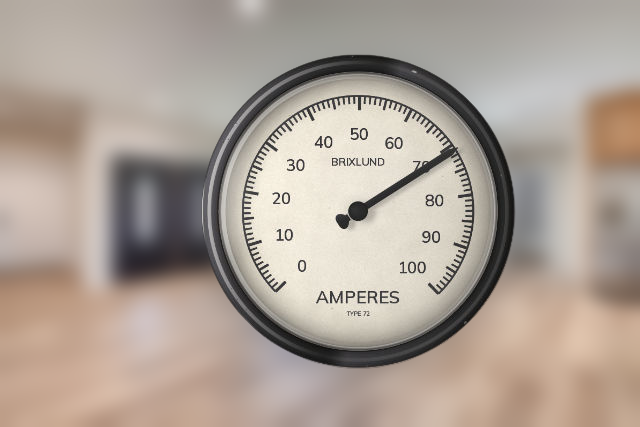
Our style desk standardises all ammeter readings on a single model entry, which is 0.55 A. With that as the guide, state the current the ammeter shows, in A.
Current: 71 A
